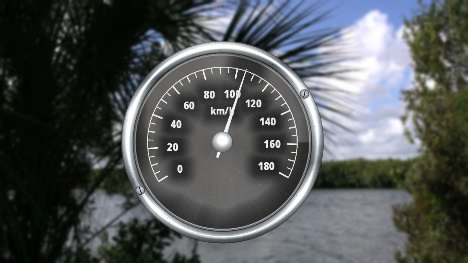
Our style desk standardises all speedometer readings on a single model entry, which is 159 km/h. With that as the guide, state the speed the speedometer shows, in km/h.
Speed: 105 km/h
